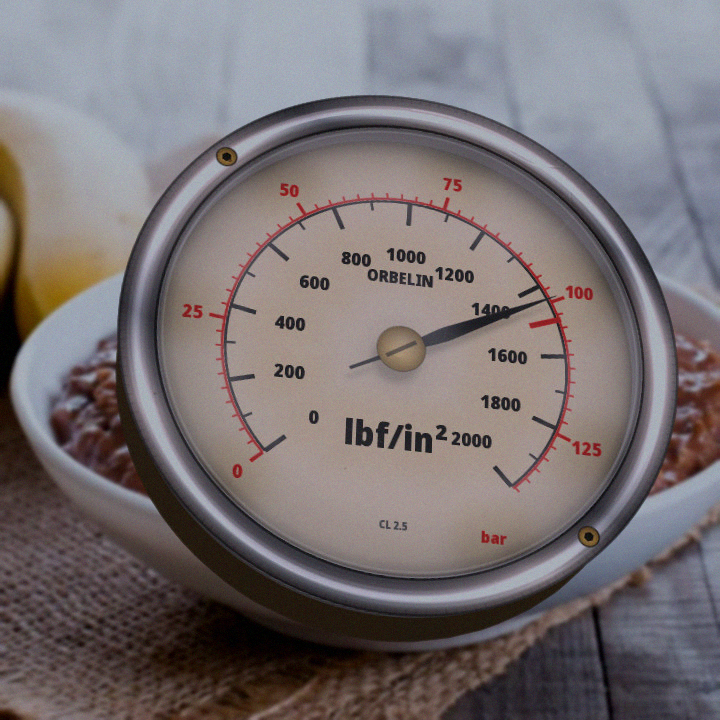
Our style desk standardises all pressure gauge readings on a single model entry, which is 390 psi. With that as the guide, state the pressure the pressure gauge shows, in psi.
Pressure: 1450 psi
